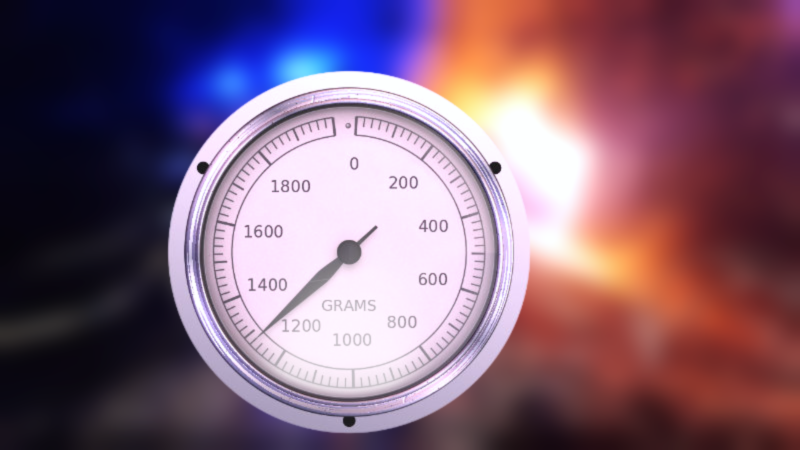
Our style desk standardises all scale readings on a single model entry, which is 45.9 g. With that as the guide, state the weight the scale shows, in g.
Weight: 1280 g
